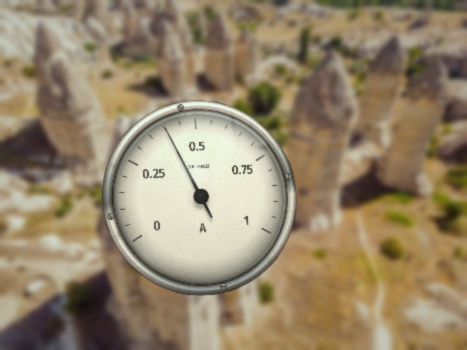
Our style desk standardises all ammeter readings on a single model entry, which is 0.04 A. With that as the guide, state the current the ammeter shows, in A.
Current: 0.4 A
